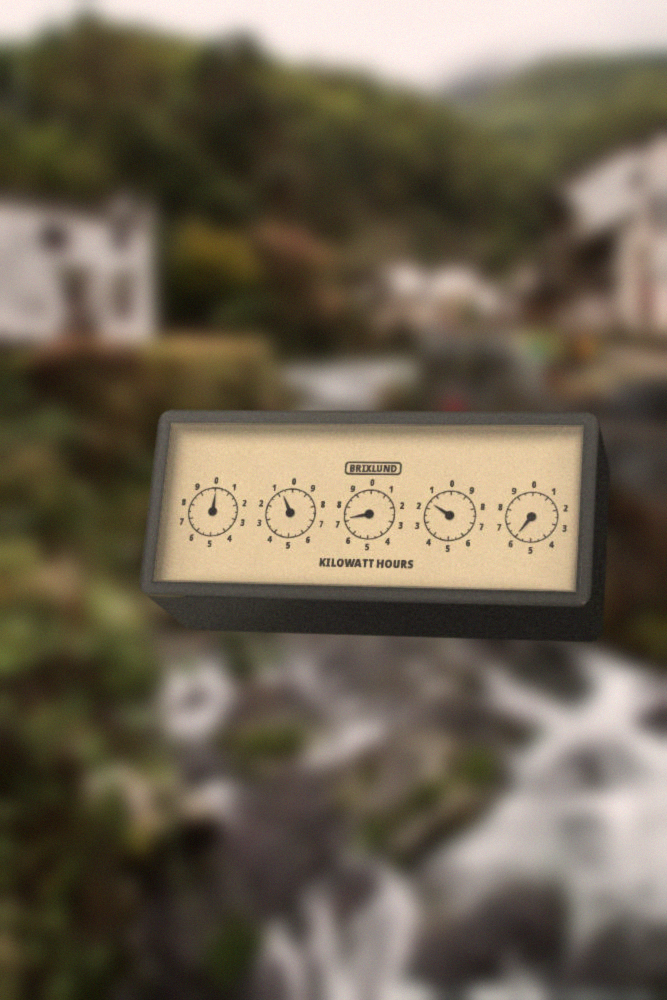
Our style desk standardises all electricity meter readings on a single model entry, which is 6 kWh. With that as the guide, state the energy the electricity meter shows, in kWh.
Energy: 716 kWh
